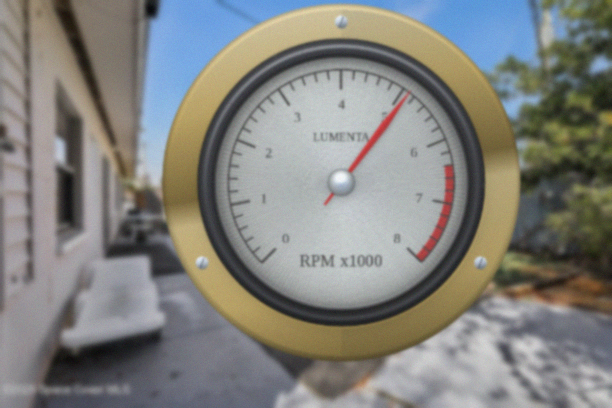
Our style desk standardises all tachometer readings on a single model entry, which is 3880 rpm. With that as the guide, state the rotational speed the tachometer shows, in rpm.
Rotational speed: 5100 rpm
